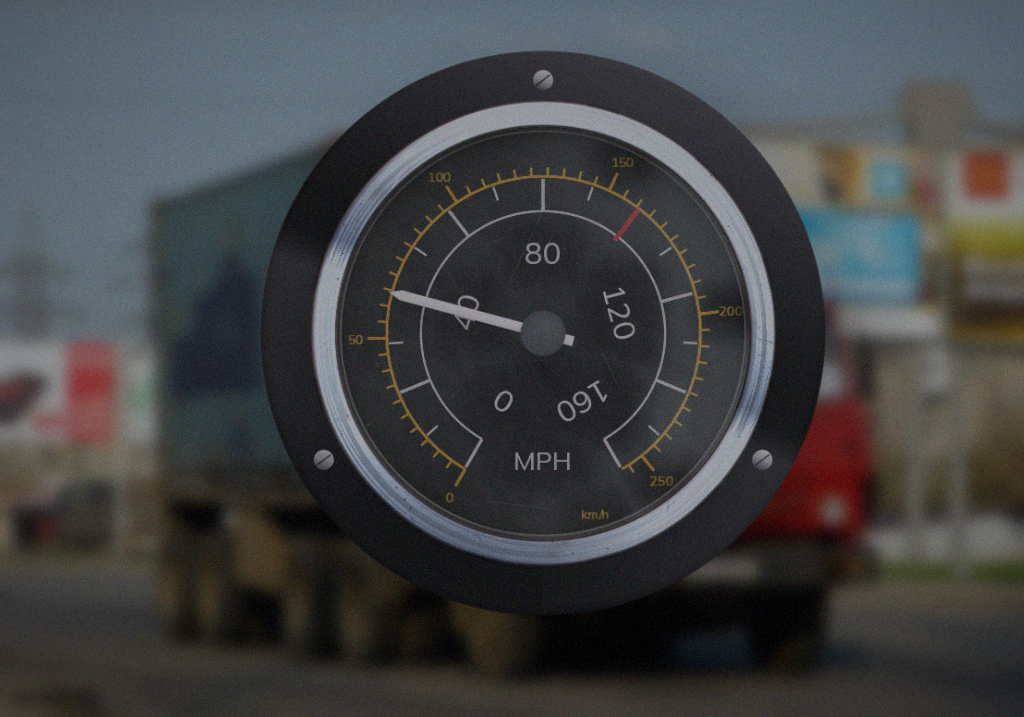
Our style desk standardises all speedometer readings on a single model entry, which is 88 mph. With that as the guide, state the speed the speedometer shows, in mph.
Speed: 40 mph
